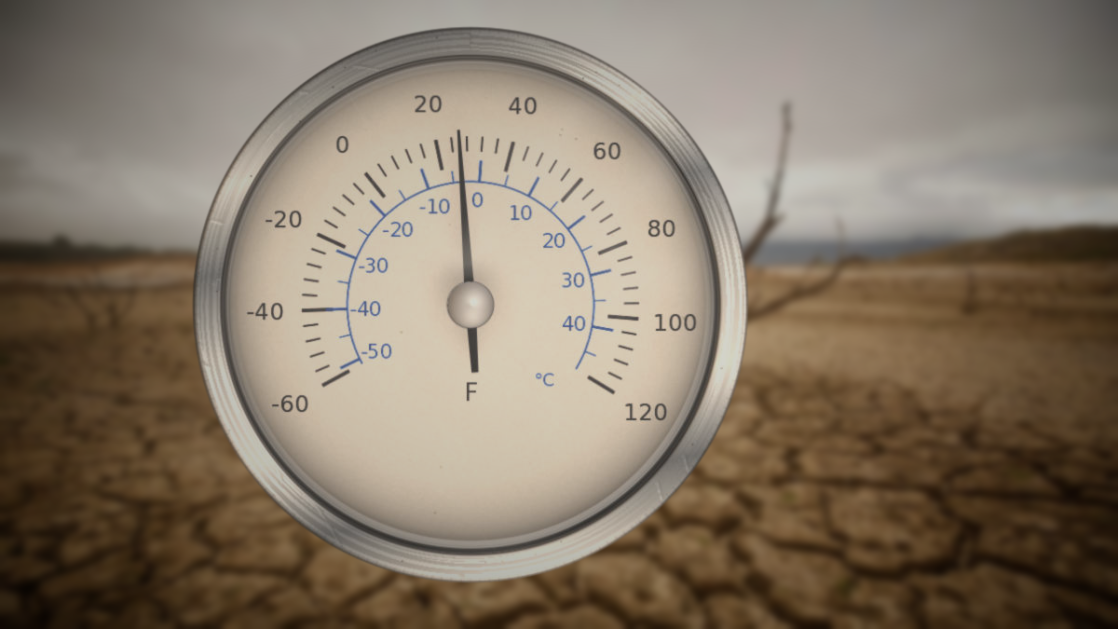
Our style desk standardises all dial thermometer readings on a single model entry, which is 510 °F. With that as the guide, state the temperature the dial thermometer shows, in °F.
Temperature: 26 °F
